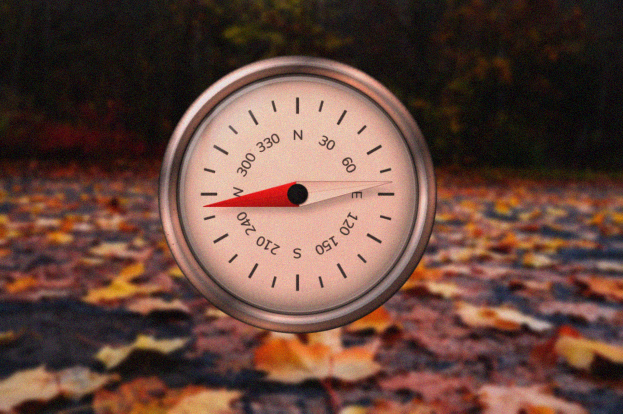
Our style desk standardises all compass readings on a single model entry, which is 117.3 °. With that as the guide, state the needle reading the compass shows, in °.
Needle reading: 262.5 °
